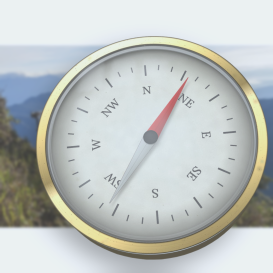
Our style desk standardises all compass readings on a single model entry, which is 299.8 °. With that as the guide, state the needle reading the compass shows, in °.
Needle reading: 35 °
